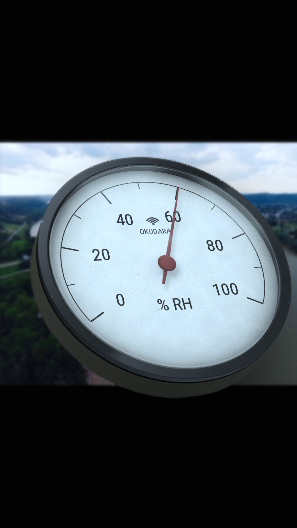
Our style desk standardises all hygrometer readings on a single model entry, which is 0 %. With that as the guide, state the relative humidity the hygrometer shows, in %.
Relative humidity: 60 %
